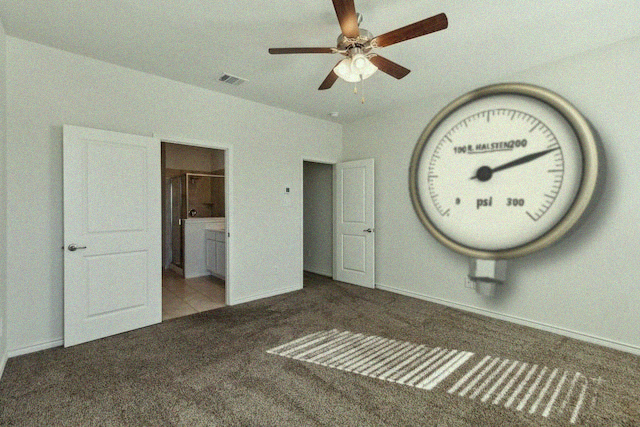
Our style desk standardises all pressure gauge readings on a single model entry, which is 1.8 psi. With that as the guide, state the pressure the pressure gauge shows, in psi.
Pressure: 230 psi
